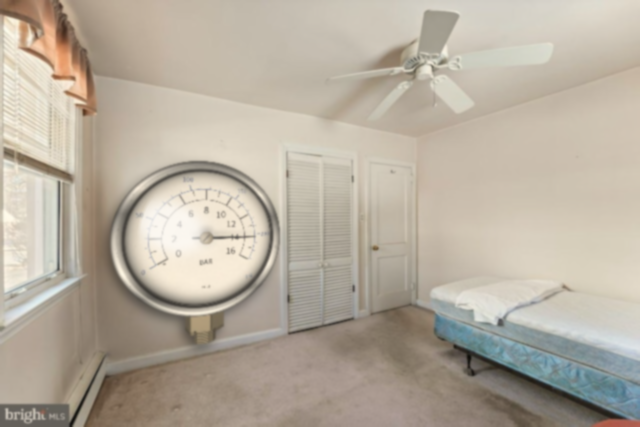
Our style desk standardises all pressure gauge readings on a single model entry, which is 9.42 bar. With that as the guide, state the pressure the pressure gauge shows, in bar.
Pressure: 14 bar
